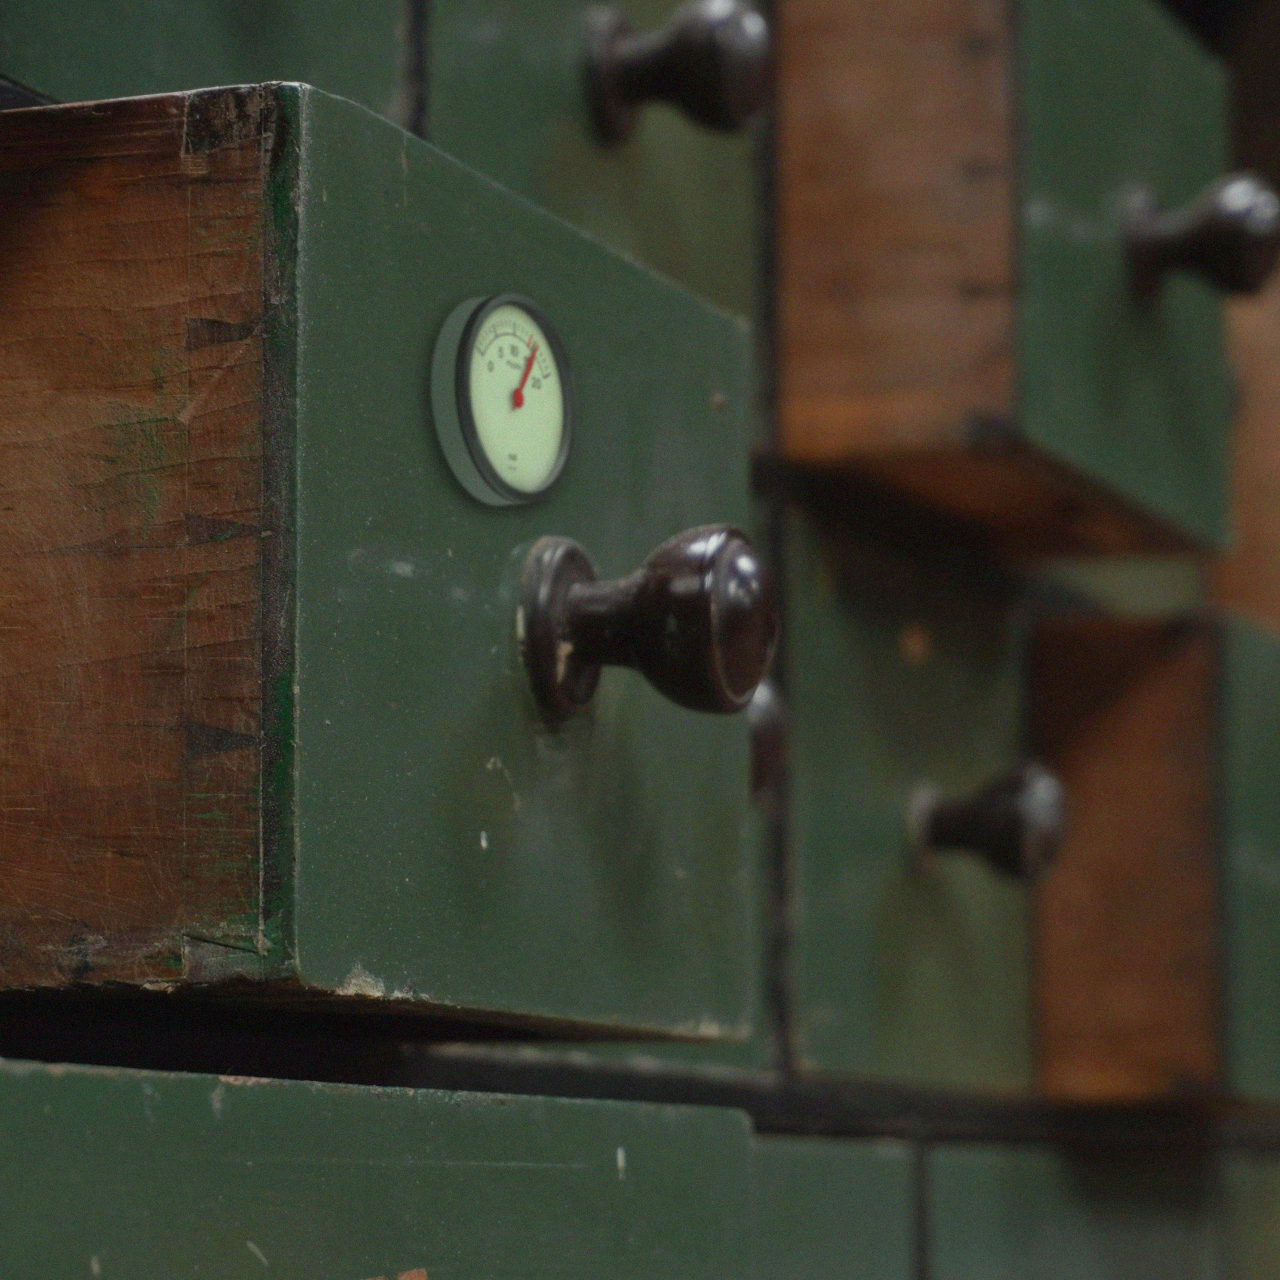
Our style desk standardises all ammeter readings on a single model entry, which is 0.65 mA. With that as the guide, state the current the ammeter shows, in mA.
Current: 15 mA
